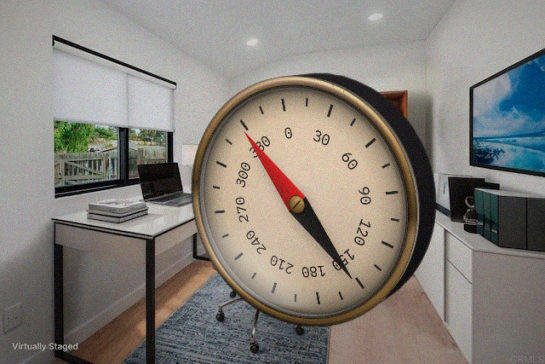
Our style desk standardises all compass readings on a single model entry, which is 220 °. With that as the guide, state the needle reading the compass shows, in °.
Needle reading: 330 °
